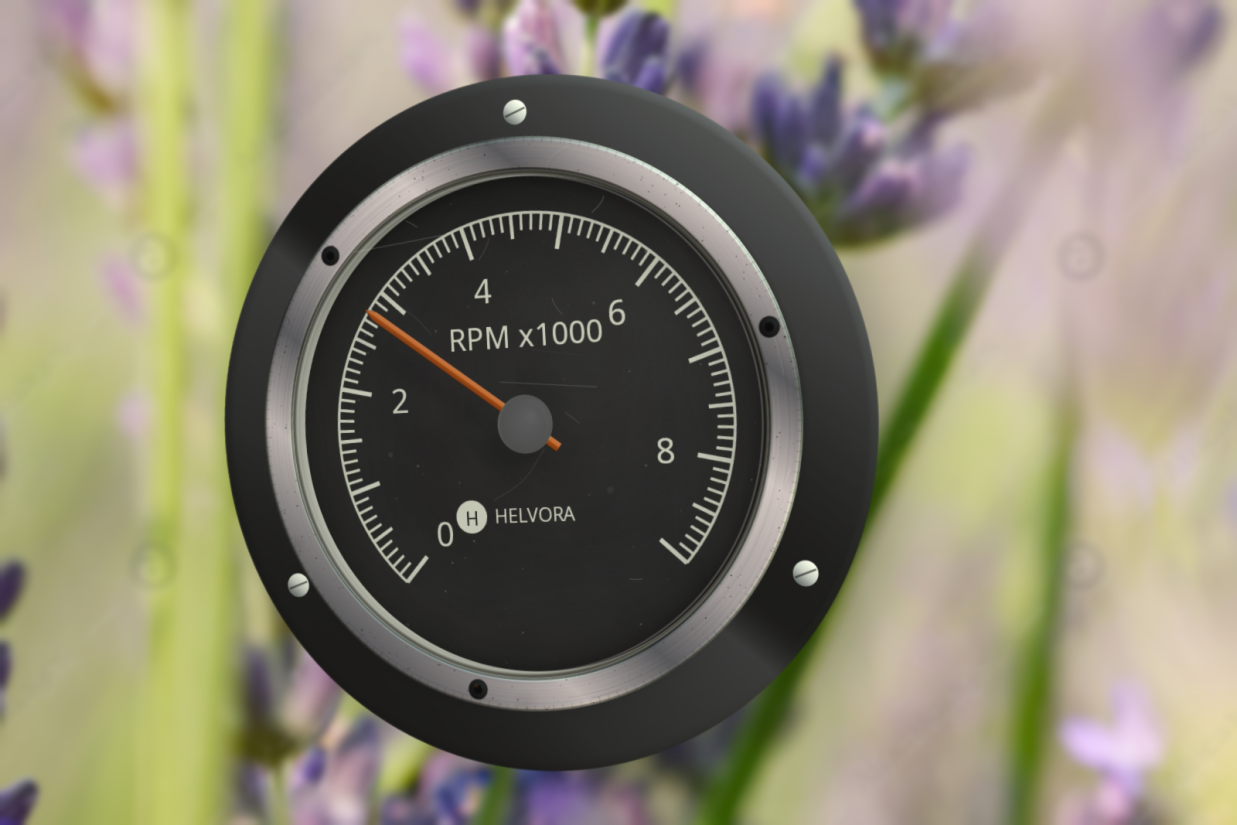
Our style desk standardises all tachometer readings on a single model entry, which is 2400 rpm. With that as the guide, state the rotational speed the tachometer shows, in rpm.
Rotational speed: 2800 rpm
